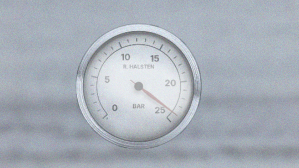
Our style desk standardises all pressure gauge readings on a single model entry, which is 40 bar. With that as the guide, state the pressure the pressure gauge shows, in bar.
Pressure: 24 bar
